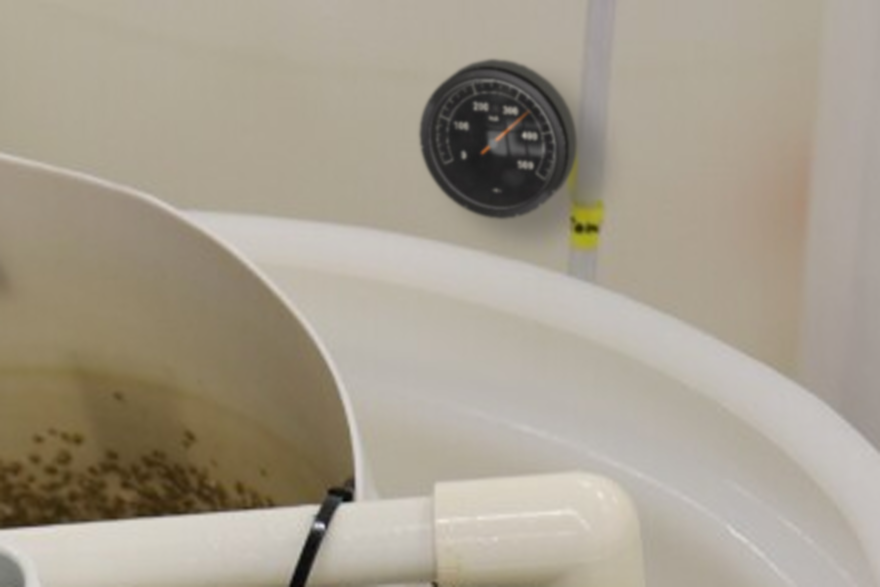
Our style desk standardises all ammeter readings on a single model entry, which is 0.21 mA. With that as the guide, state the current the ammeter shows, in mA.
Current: 340 mA
